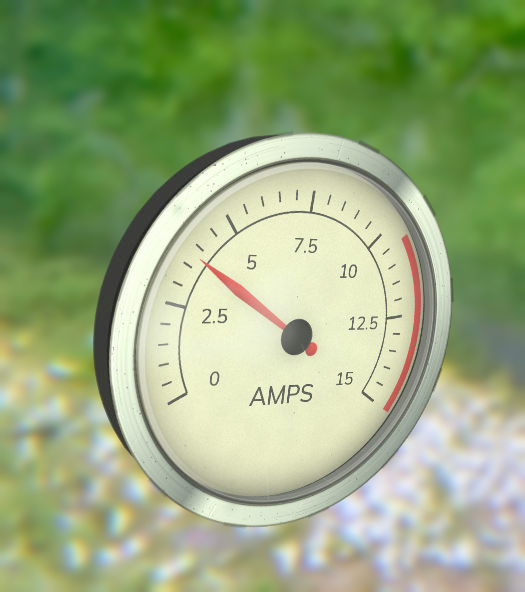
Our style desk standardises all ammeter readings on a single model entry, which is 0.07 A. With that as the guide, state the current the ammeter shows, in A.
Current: 3.75 A
